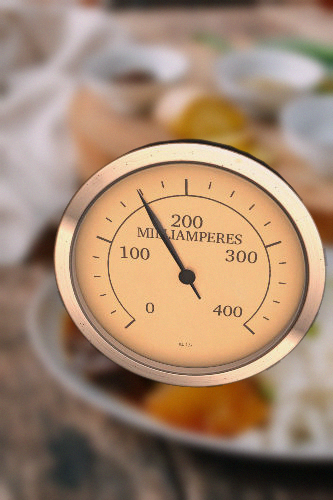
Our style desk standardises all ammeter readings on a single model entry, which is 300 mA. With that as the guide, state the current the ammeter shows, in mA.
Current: 160 mA
